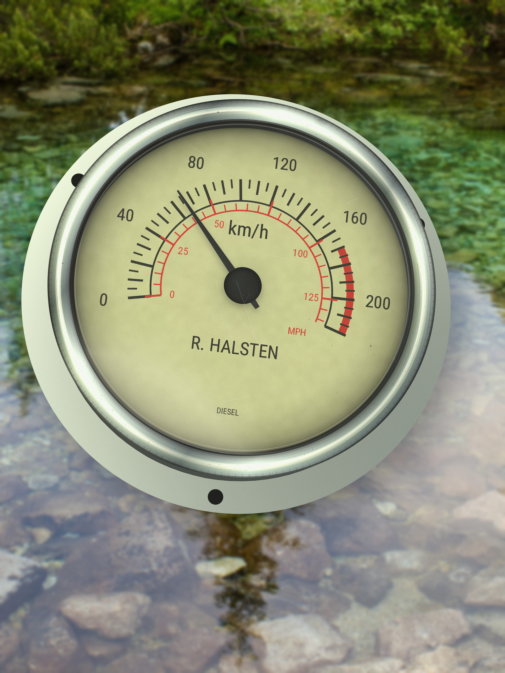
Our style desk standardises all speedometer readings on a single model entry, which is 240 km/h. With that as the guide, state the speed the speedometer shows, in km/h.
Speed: 65 km/h
